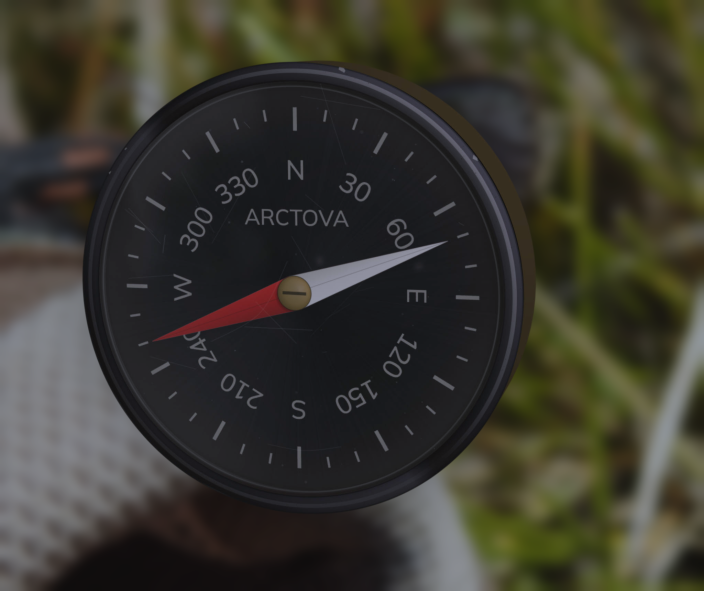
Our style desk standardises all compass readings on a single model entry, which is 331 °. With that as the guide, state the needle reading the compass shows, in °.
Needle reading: 250 °
